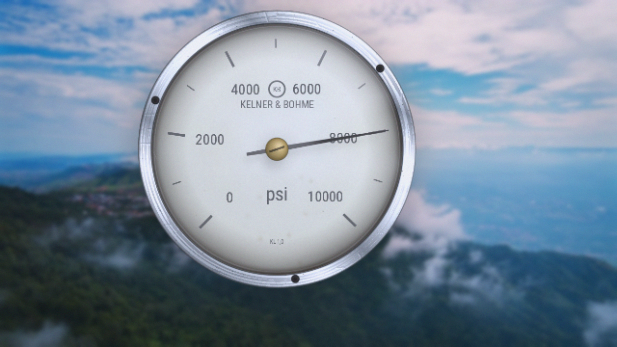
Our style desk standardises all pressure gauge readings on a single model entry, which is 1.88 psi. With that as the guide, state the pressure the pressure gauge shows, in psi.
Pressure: 8000 psi
